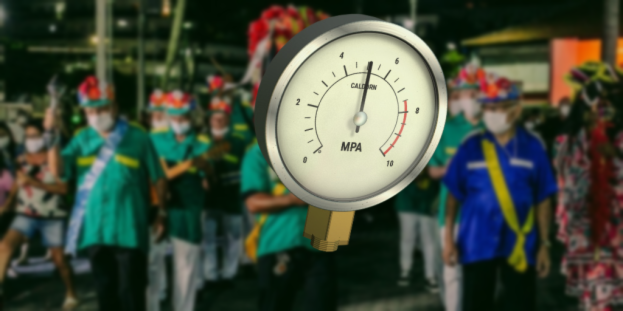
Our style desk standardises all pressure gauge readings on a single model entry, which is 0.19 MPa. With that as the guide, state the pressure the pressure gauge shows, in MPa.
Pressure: 5 MPa
